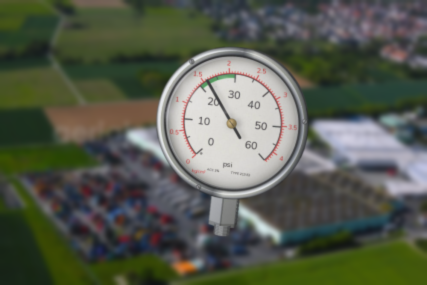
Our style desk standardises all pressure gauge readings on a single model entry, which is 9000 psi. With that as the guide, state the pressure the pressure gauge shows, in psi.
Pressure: 22.5 psi
